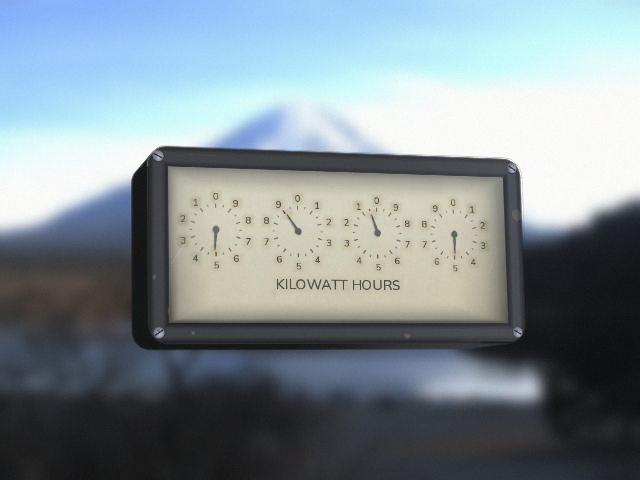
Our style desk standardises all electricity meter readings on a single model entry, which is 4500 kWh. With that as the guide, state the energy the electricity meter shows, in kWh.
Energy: 4905 kWh
